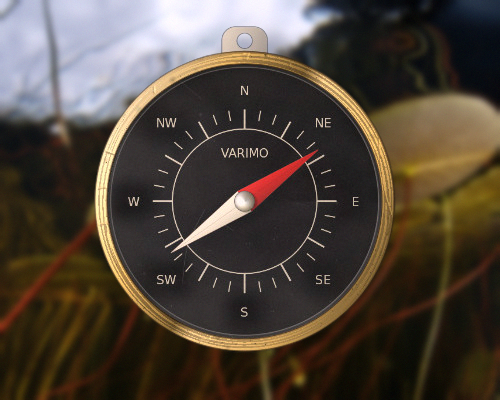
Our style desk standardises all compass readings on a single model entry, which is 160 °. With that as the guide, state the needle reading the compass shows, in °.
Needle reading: 55 °
